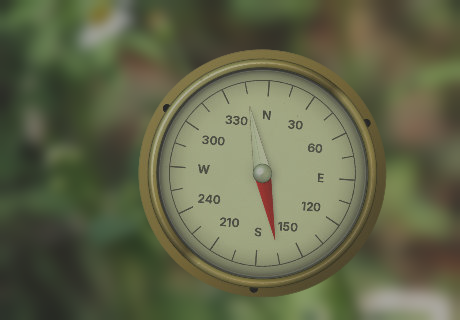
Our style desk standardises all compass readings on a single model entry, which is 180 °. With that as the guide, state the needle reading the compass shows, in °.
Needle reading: 165 °
